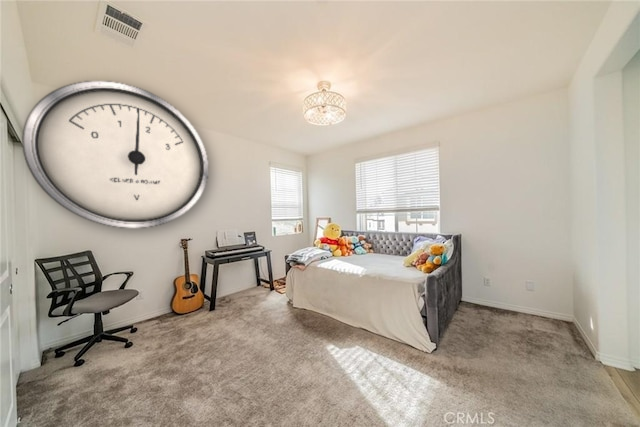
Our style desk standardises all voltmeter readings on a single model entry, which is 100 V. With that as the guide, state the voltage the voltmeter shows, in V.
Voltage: 1.6 V
